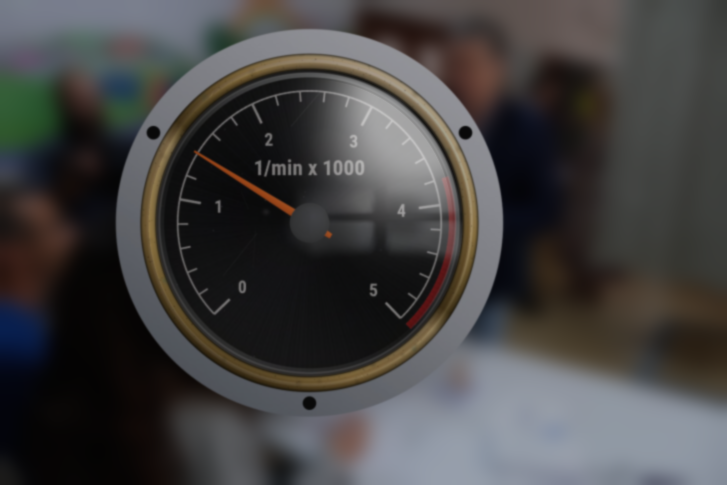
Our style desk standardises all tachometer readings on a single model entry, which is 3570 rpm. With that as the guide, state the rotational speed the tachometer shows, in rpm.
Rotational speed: 1400 rpm
